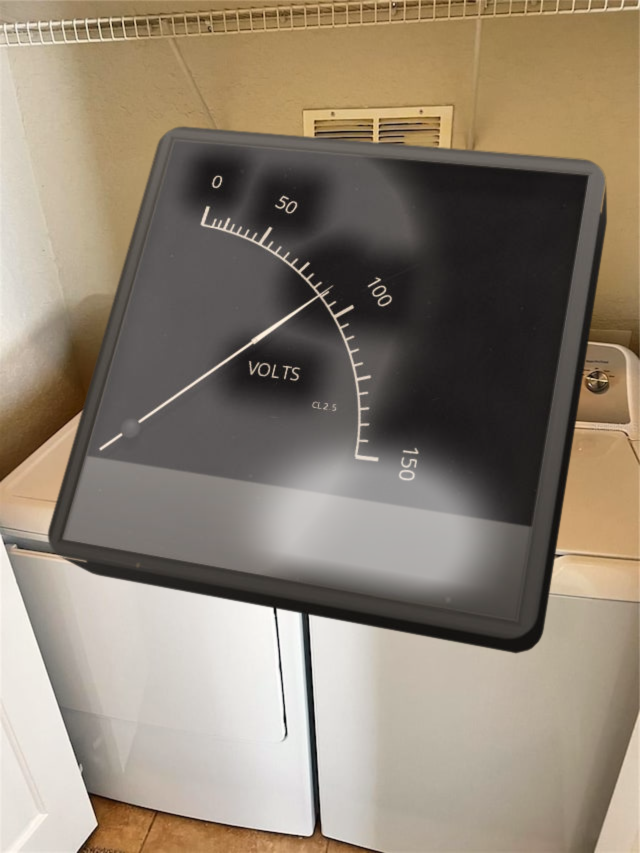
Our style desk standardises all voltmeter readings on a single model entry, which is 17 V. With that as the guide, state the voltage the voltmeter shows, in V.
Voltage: 90 V
